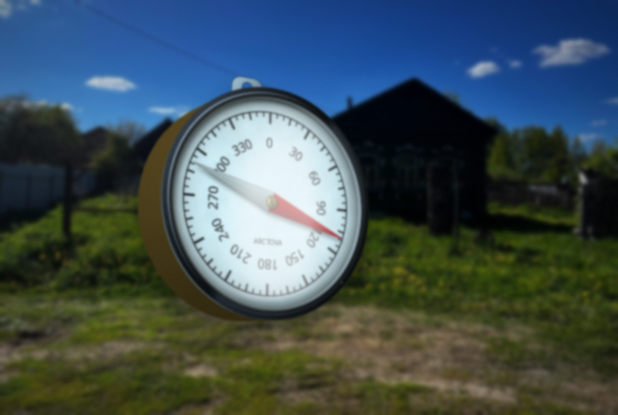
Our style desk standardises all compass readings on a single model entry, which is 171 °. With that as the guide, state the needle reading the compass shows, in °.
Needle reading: 110 °
